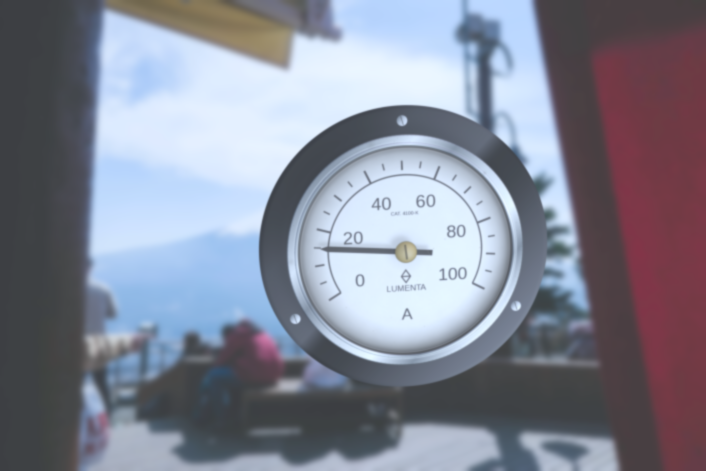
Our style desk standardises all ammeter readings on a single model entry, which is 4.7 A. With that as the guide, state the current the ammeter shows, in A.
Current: 15 A
